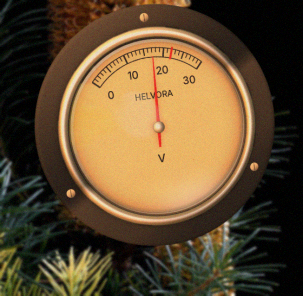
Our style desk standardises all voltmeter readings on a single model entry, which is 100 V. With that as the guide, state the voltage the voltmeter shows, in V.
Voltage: 17 V
